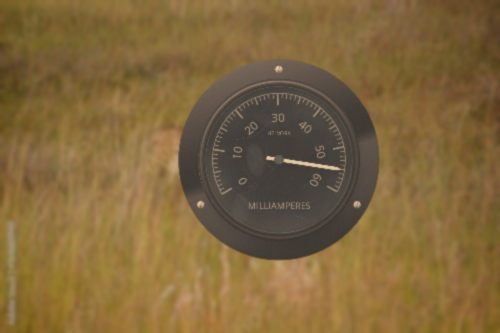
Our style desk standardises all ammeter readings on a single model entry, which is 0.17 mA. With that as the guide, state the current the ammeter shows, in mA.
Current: 55 mA
